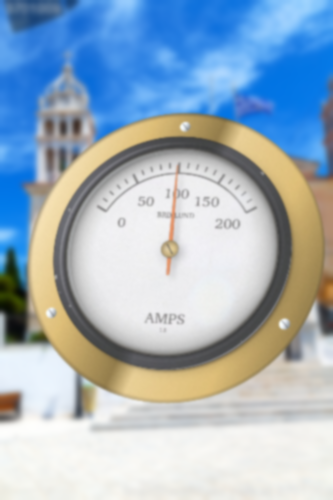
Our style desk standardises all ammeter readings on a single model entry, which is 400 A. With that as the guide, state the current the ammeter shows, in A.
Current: 100 A
